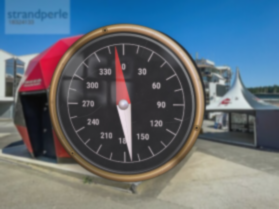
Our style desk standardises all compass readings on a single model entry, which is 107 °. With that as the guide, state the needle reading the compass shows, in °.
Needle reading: 352.5 °
